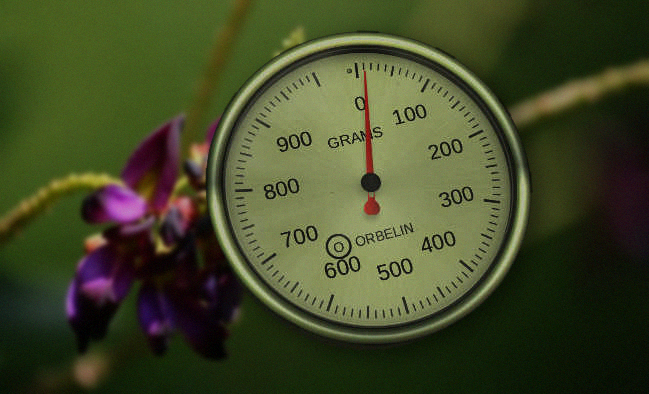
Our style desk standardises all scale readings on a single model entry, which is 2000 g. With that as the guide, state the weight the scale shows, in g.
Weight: 10 g
